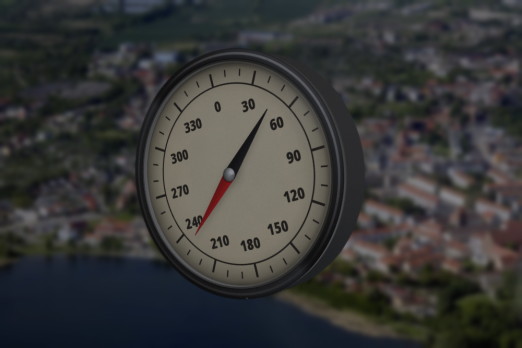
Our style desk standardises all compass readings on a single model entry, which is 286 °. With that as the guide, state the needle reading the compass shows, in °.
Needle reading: 230 °
